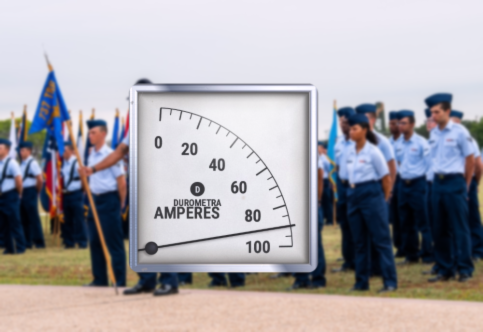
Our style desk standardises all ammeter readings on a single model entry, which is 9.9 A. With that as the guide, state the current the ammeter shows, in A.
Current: 90 A
